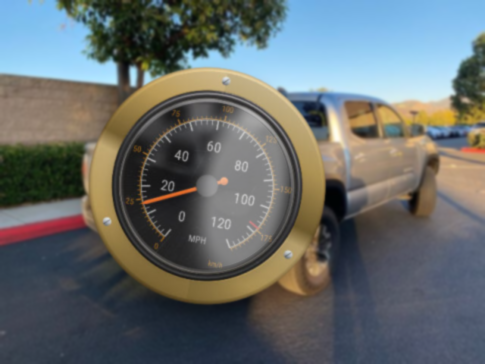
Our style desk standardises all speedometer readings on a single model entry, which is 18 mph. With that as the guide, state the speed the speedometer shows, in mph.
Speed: 14 mph
